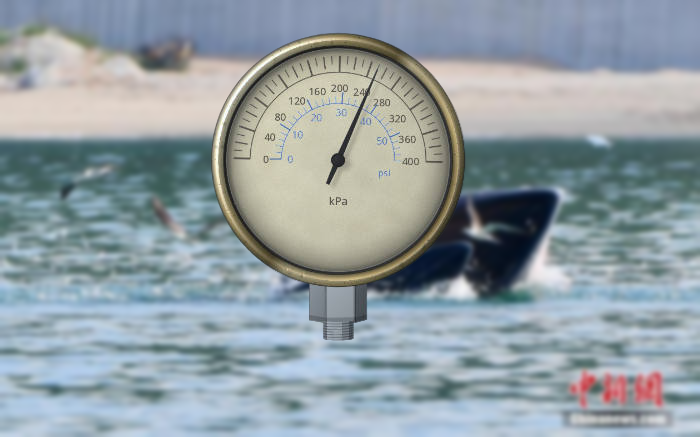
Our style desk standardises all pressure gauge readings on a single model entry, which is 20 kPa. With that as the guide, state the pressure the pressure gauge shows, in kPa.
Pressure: 250 kPa
